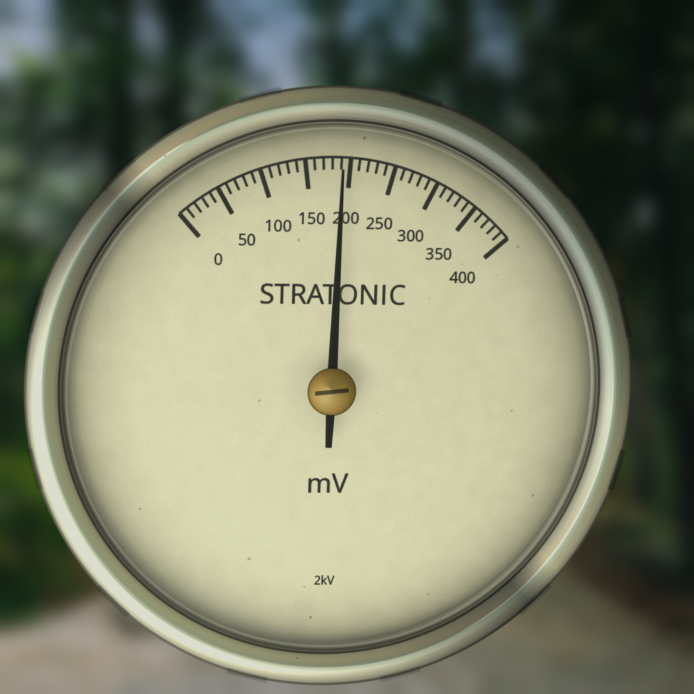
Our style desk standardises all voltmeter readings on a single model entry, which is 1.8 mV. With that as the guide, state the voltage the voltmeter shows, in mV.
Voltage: 190 mV
